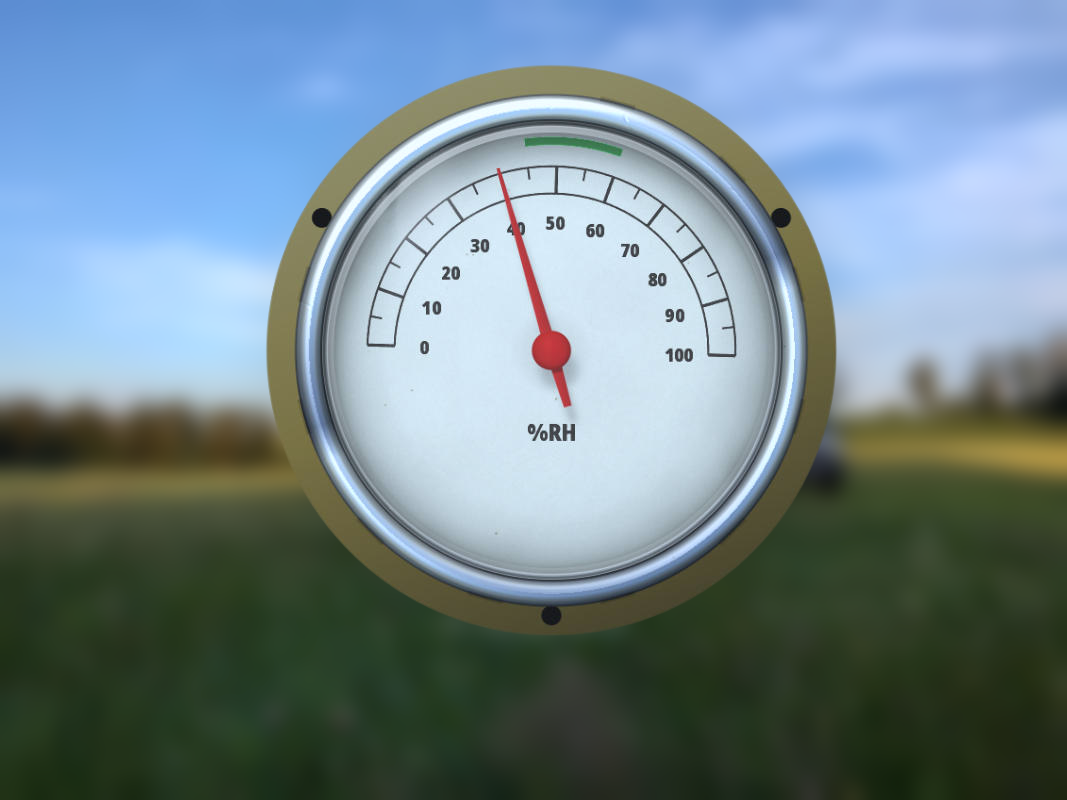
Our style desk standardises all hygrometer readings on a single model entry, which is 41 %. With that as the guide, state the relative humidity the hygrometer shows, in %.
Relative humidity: 40 %
